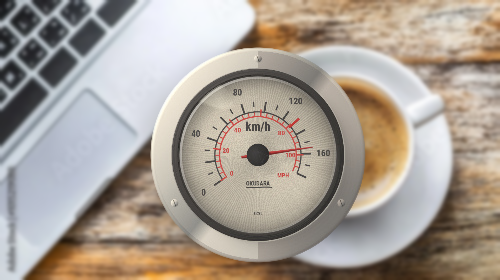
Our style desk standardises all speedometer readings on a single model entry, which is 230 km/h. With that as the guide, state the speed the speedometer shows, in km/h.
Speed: 155 km/h
